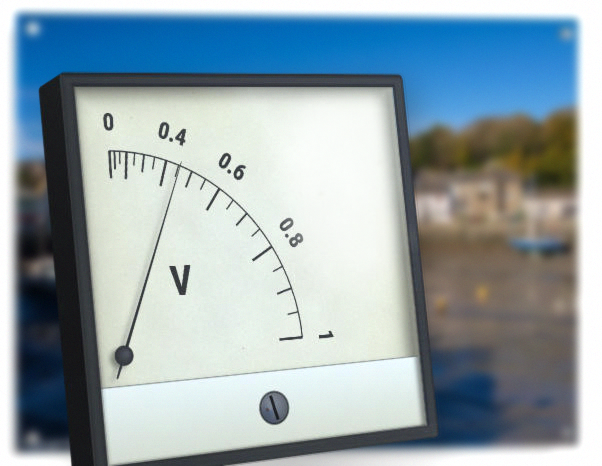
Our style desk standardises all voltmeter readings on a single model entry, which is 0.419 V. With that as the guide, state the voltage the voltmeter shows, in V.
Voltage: 0.45 V
